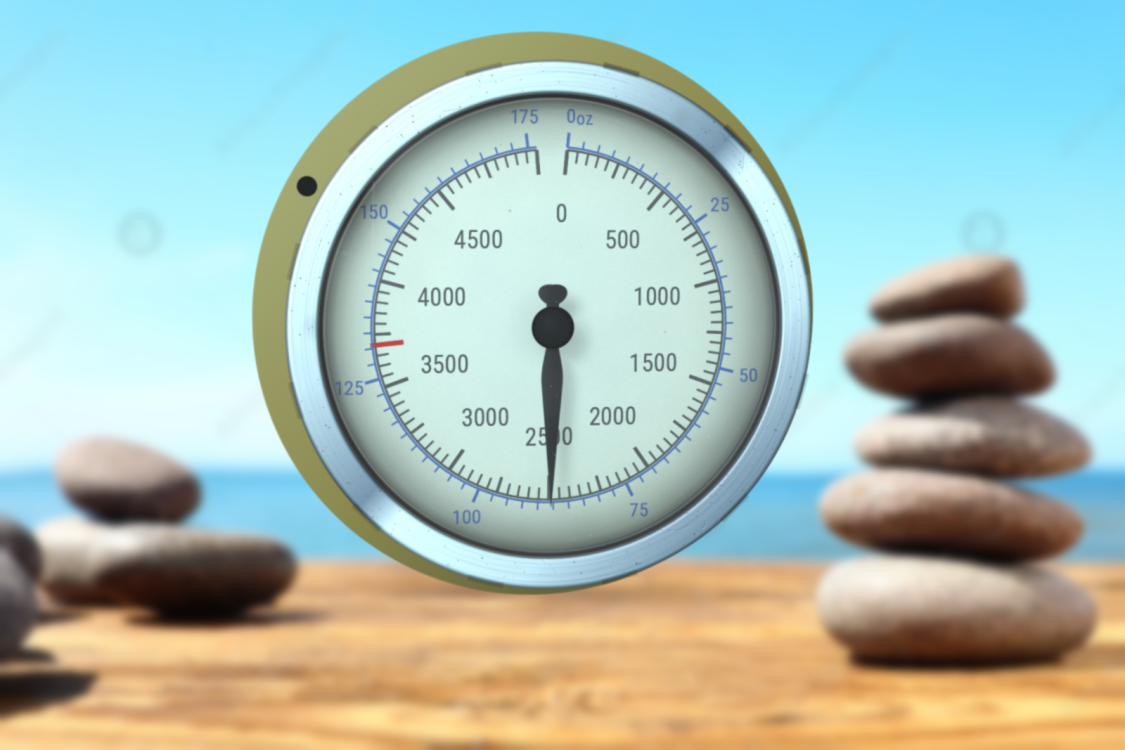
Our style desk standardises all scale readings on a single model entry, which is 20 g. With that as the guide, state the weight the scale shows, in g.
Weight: 2500 g
